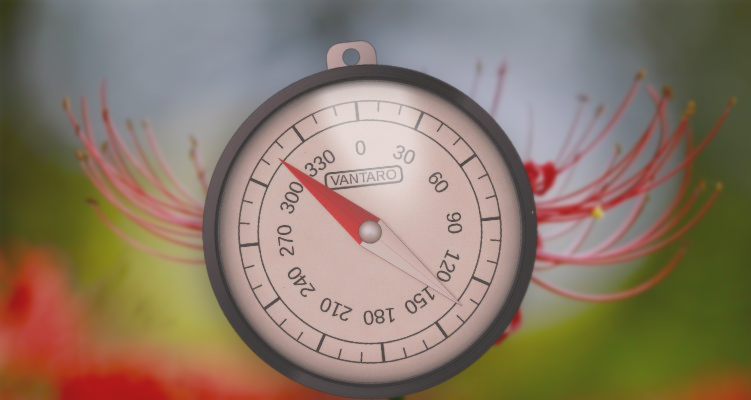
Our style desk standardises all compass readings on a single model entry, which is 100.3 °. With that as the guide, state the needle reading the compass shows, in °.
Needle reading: 315 °
